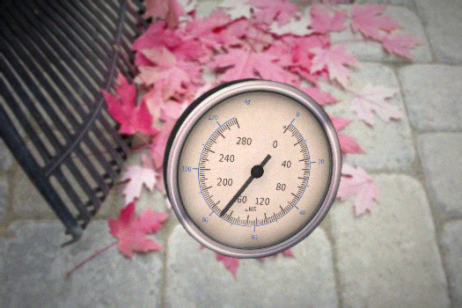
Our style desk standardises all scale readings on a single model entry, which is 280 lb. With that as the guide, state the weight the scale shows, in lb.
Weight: 170 lb
